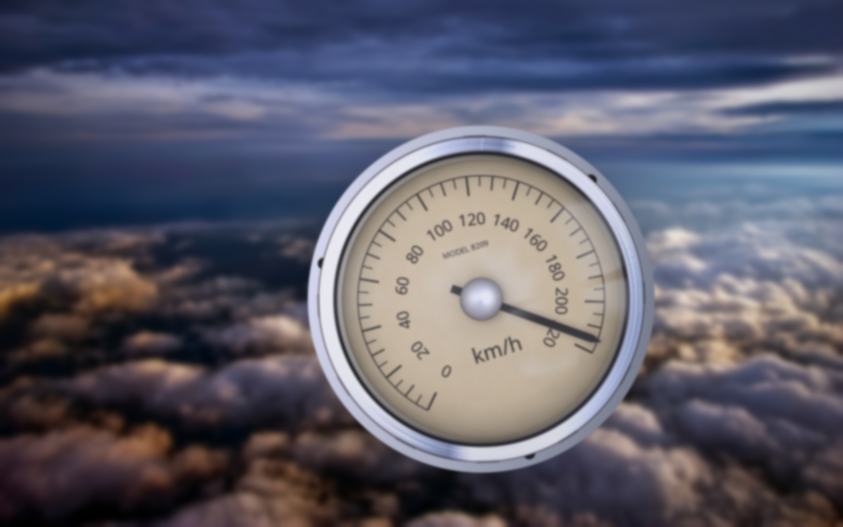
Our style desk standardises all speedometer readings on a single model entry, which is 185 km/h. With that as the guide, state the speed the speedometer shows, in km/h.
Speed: 215 km/h
